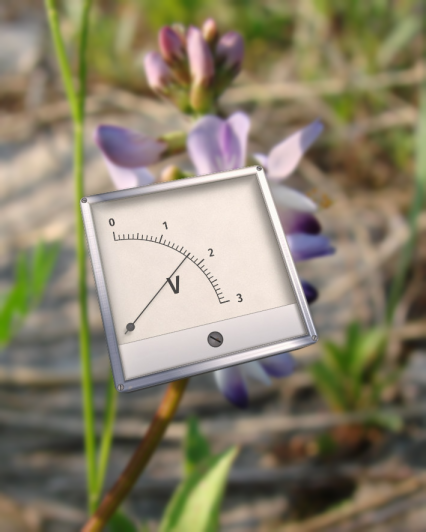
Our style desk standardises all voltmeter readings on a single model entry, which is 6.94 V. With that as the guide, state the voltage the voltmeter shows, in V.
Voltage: 1.7 V
